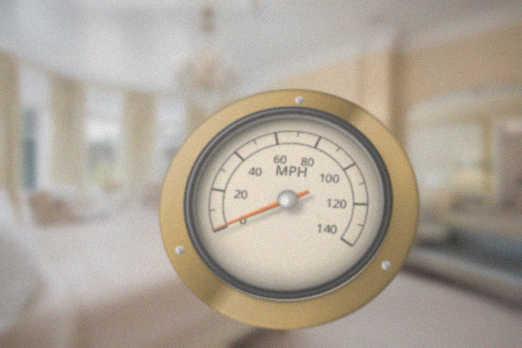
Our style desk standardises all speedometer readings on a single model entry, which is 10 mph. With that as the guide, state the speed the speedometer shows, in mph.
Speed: 0 mph
